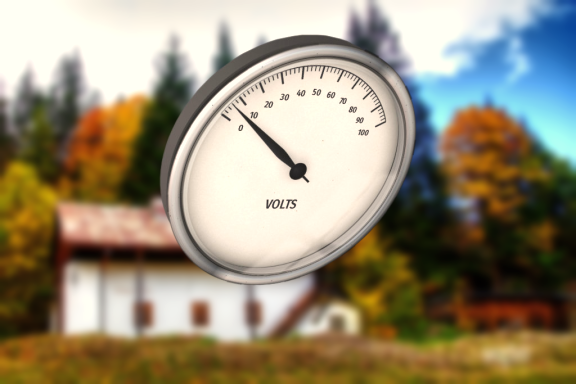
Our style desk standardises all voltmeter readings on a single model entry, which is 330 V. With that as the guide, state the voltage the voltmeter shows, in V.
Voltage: 6 V
